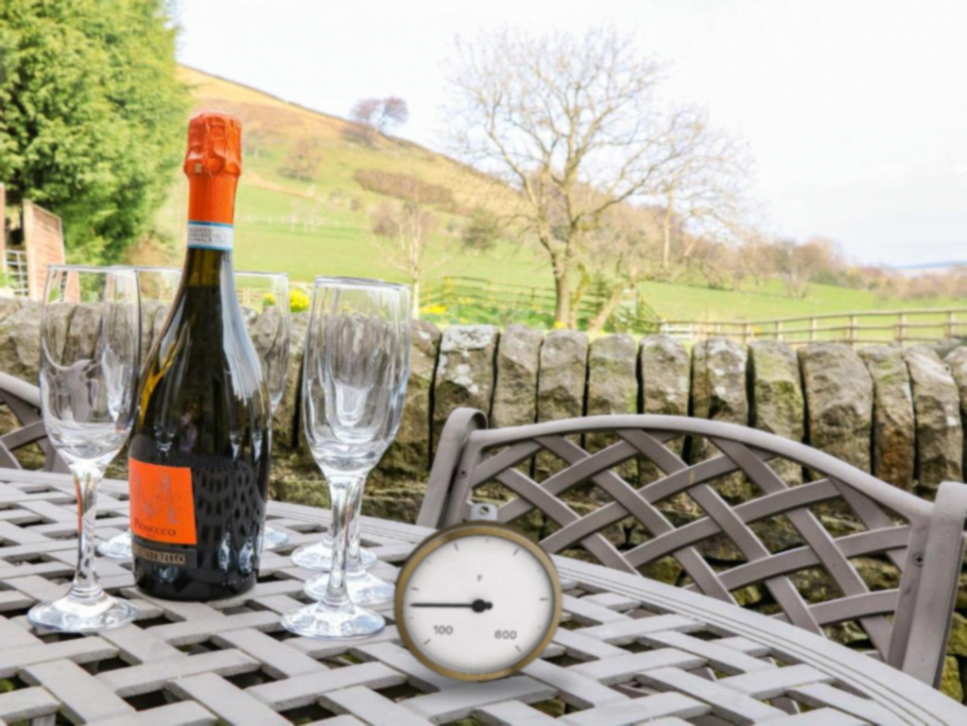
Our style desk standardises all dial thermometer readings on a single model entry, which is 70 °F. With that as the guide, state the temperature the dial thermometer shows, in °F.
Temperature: 175 °F
